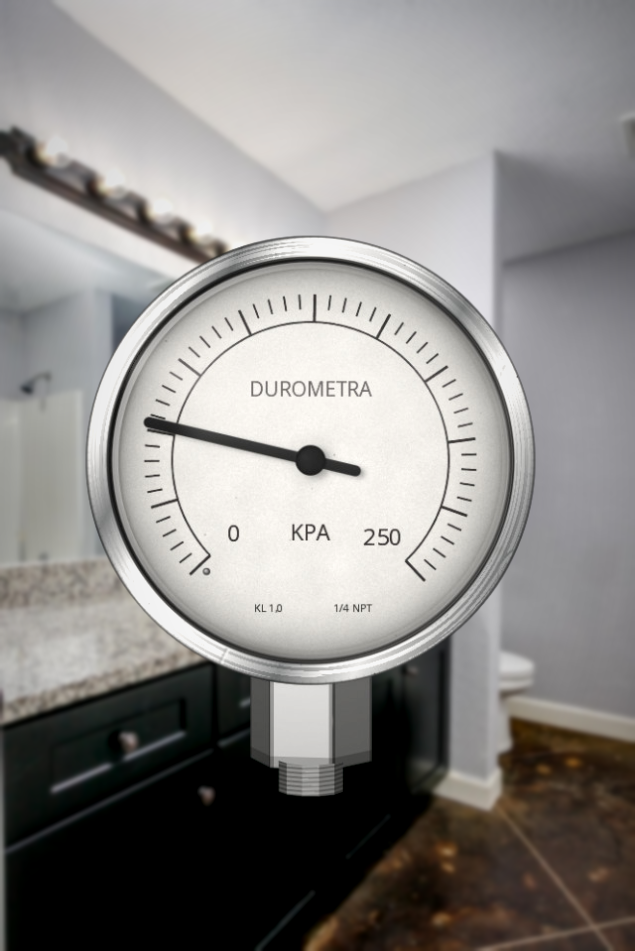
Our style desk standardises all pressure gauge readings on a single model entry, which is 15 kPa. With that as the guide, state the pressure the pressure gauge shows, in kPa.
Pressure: 52.5 kPa
